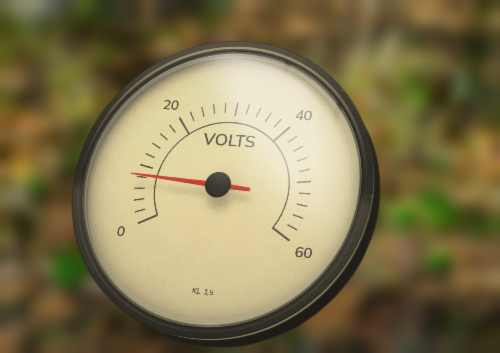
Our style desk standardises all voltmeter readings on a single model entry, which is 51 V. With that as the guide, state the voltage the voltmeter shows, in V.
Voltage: 8 V
